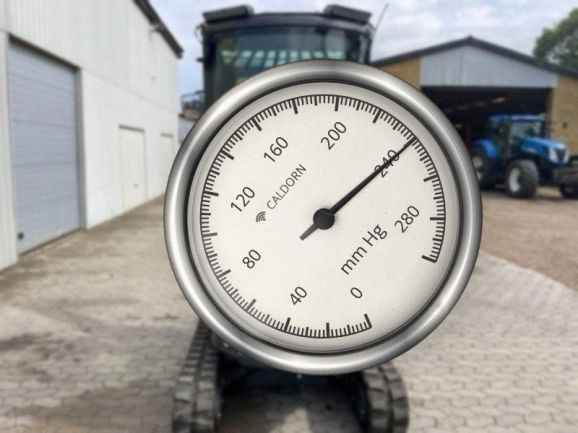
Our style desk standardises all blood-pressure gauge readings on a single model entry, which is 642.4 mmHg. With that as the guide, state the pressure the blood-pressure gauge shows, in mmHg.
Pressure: 240 mmHg
